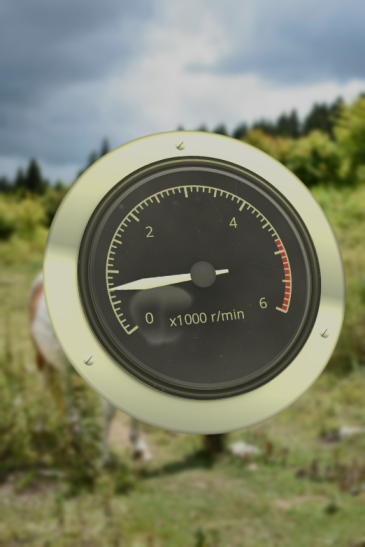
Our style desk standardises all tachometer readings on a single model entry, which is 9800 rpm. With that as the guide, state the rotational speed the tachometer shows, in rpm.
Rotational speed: 700 rpm
